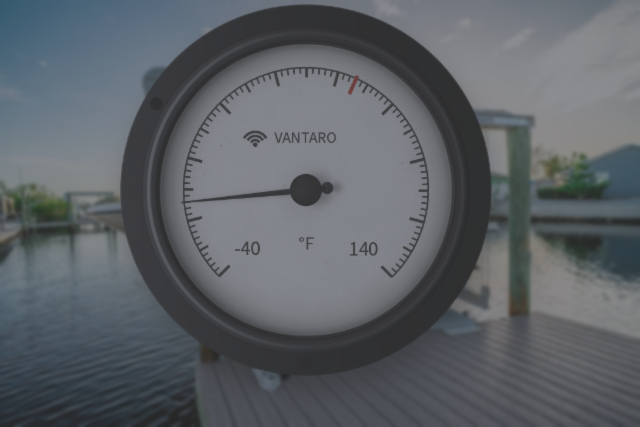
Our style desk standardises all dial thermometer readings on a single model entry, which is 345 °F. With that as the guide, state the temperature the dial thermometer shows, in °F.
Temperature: -14 °F
